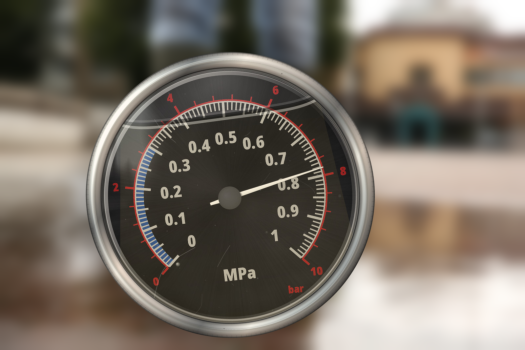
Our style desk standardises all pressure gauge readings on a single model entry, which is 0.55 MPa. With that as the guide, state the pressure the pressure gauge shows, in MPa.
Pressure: 0.78 MPa
